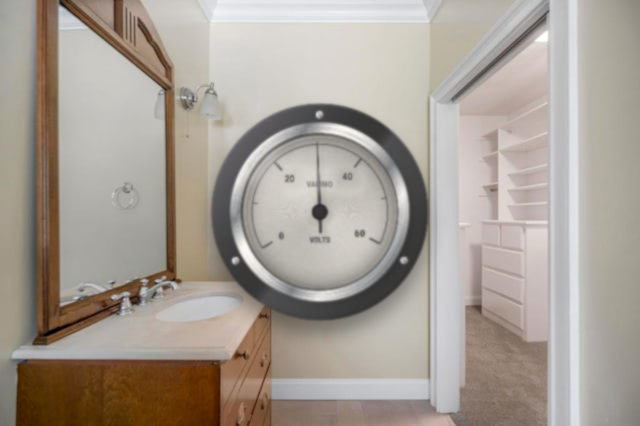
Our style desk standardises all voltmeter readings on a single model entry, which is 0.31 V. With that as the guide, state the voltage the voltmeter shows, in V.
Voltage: 30 V
